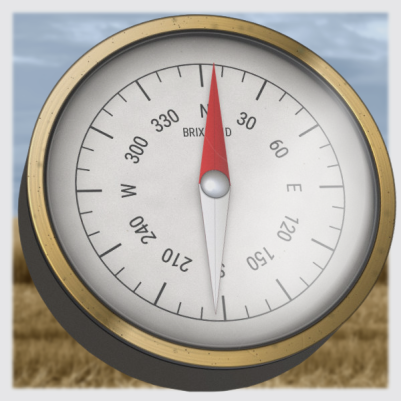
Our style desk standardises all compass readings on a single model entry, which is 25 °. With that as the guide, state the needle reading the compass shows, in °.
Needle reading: 5 °
